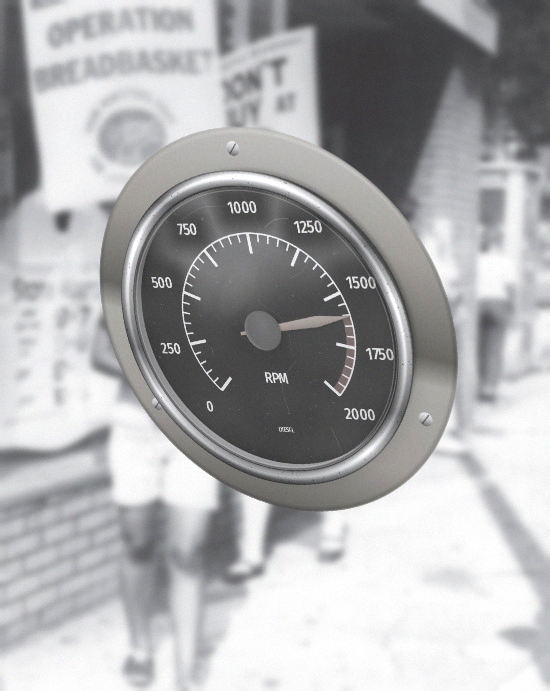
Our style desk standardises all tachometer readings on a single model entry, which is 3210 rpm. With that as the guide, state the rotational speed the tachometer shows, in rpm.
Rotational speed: 1600 rpm
